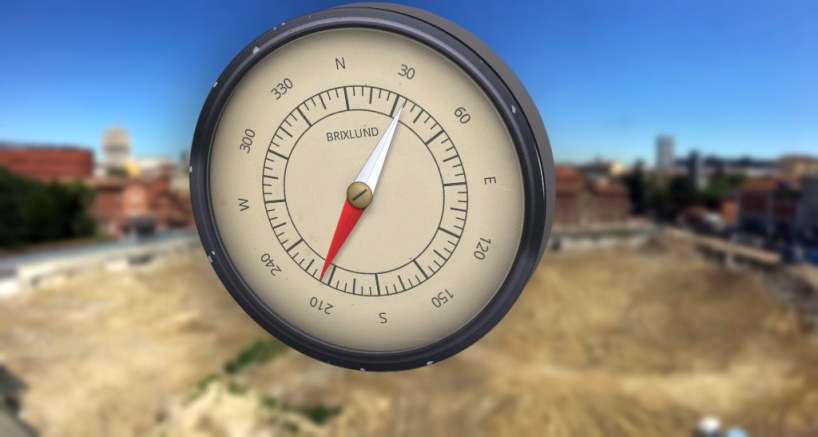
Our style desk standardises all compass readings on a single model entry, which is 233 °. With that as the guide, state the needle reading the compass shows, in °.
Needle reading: 215 °
